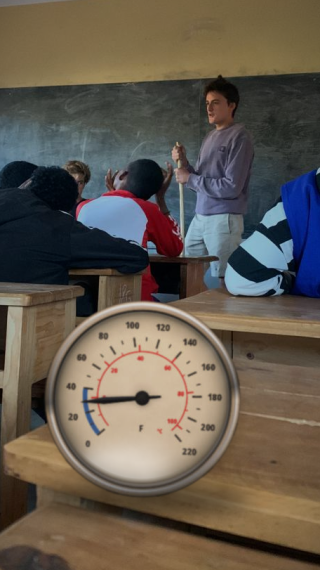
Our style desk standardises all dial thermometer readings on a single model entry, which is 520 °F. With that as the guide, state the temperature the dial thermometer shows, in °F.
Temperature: 30 °F
